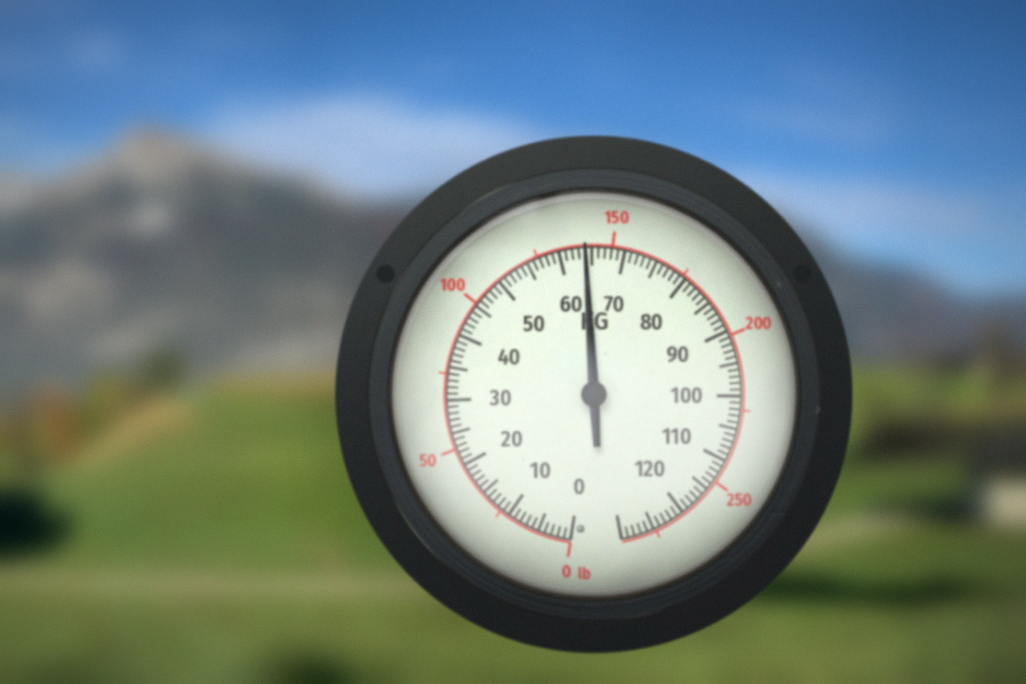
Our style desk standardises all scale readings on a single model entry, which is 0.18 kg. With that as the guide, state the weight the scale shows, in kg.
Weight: 64 kg
